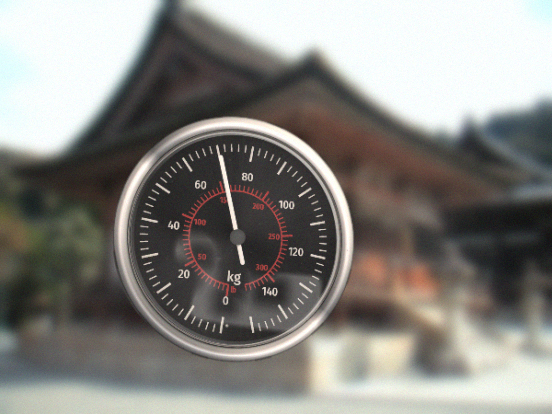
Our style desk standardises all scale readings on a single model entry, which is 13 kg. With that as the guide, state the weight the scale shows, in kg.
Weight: 70 kg
